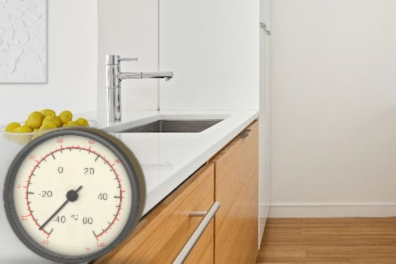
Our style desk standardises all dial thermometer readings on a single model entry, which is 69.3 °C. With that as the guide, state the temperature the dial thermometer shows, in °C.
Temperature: -36 °C
